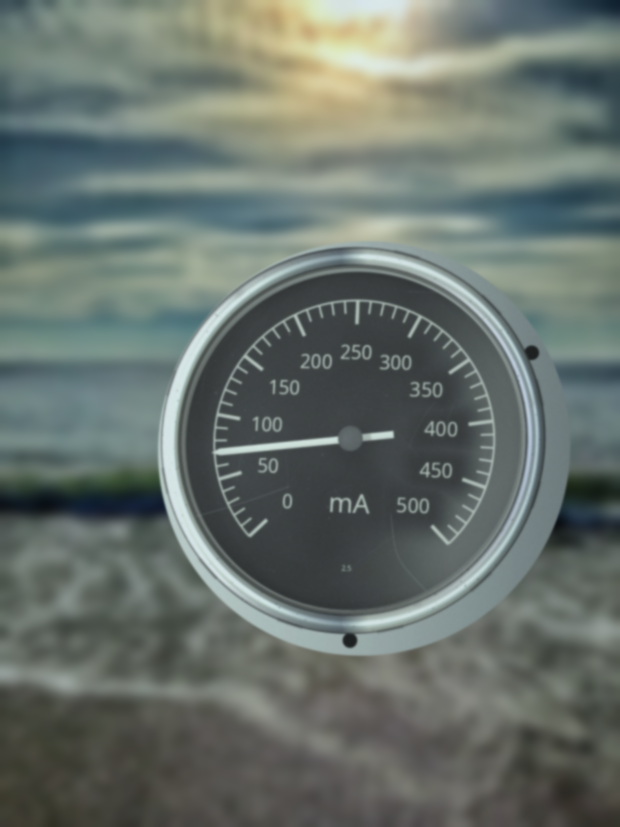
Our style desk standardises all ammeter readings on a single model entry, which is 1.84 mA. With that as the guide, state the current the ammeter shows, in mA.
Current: 70 mA
